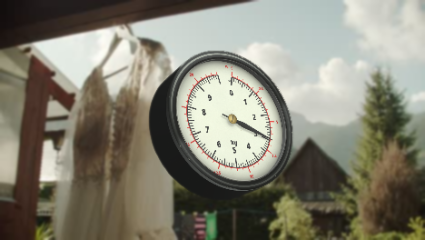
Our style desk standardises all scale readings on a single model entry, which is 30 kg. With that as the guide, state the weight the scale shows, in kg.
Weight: 3 kg
